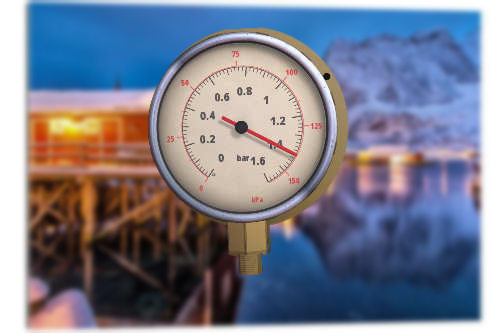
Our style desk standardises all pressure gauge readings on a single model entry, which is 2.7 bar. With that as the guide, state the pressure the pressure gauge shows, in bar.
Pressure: 1.4 bar
